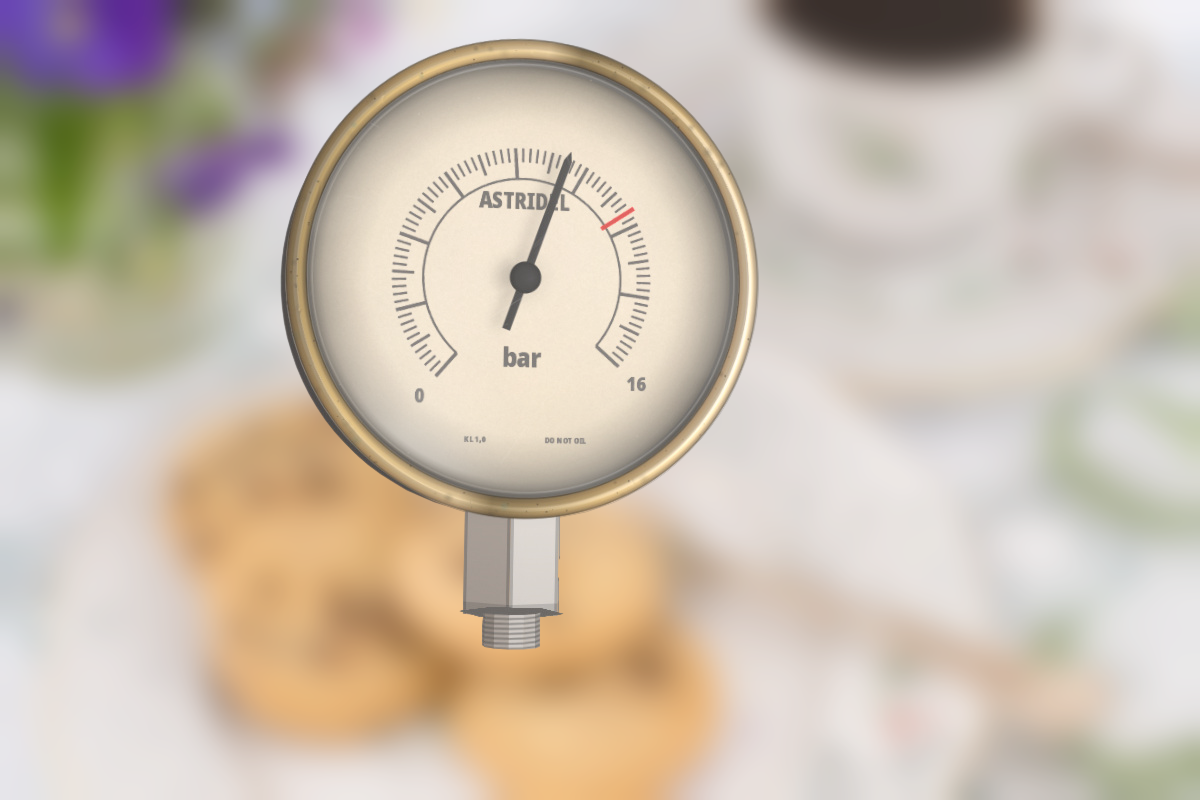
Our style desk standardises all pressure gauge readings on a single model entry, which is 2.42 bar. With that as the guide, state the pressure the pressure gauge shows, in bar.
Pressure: 9.4 bar
